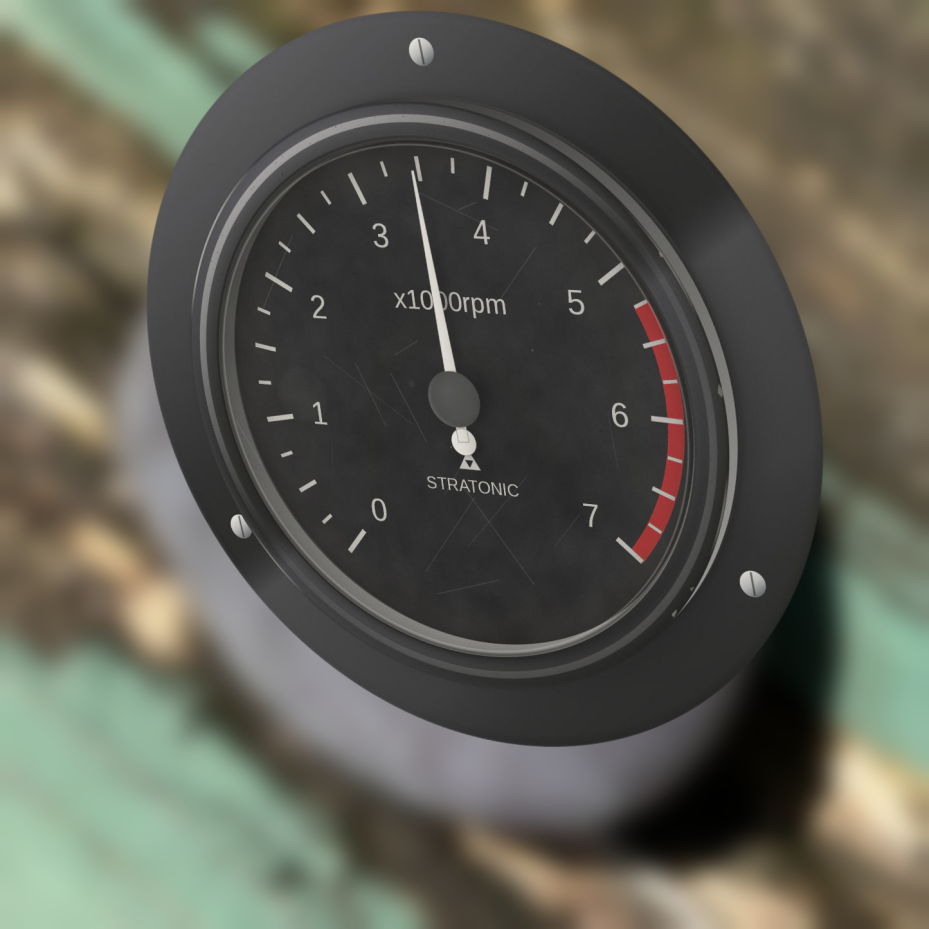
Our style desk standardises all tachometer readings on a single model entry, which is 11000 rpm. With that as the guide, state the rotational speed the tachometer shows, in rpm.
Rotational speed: 3500 rpm
